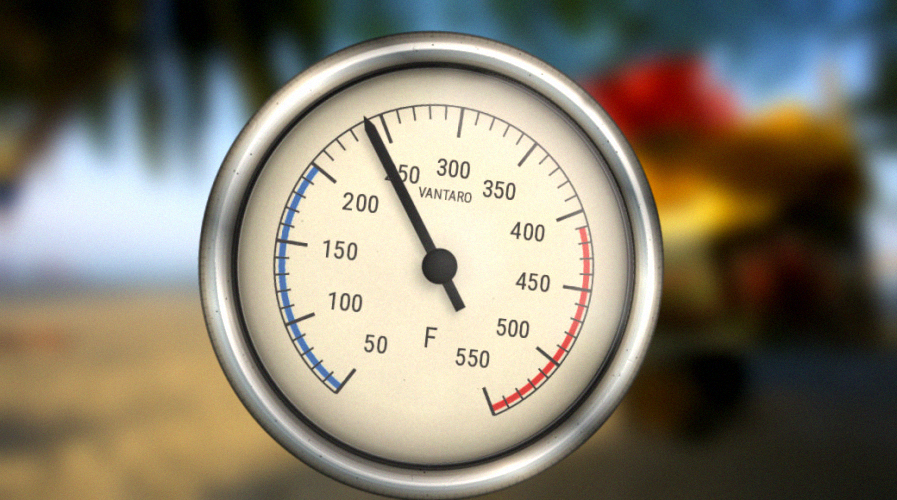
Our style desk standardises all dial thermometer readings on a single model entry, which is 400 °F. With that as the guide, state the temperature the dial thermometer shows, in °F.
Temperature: 240 °F
